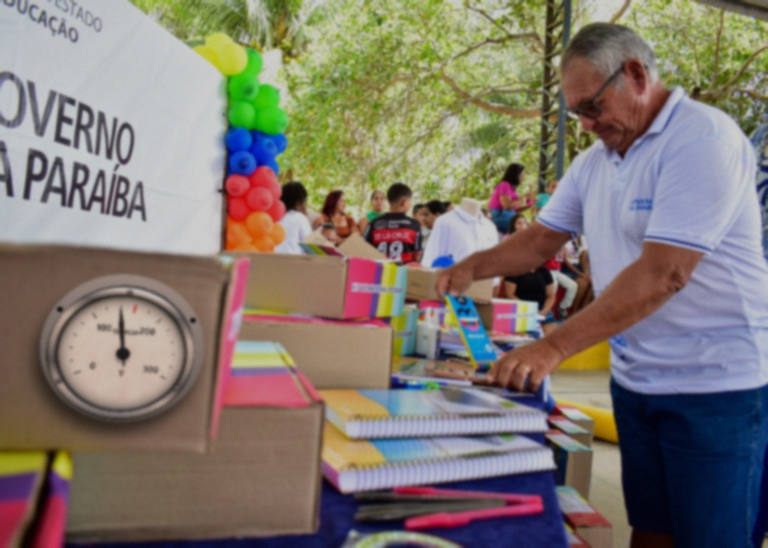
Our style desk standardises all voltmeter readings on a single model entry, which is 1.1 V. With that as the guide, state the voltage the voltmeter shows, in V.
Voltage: 140 V
